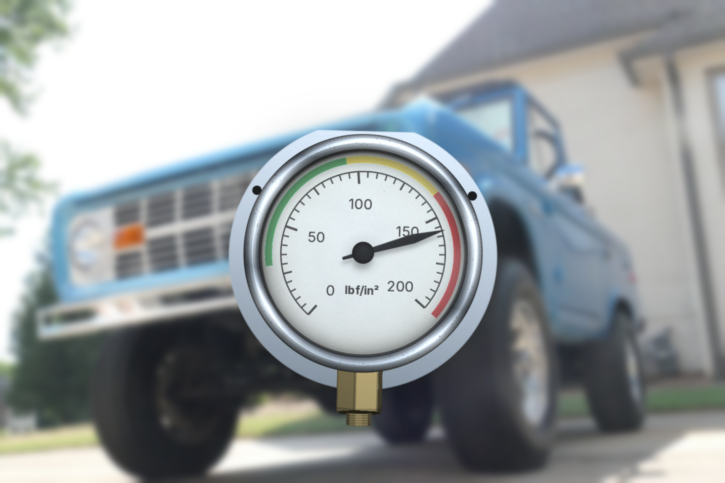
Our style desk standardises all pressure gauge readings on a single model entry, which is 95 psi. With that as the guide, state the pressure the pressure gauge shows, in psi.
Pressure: 157.5 psi
